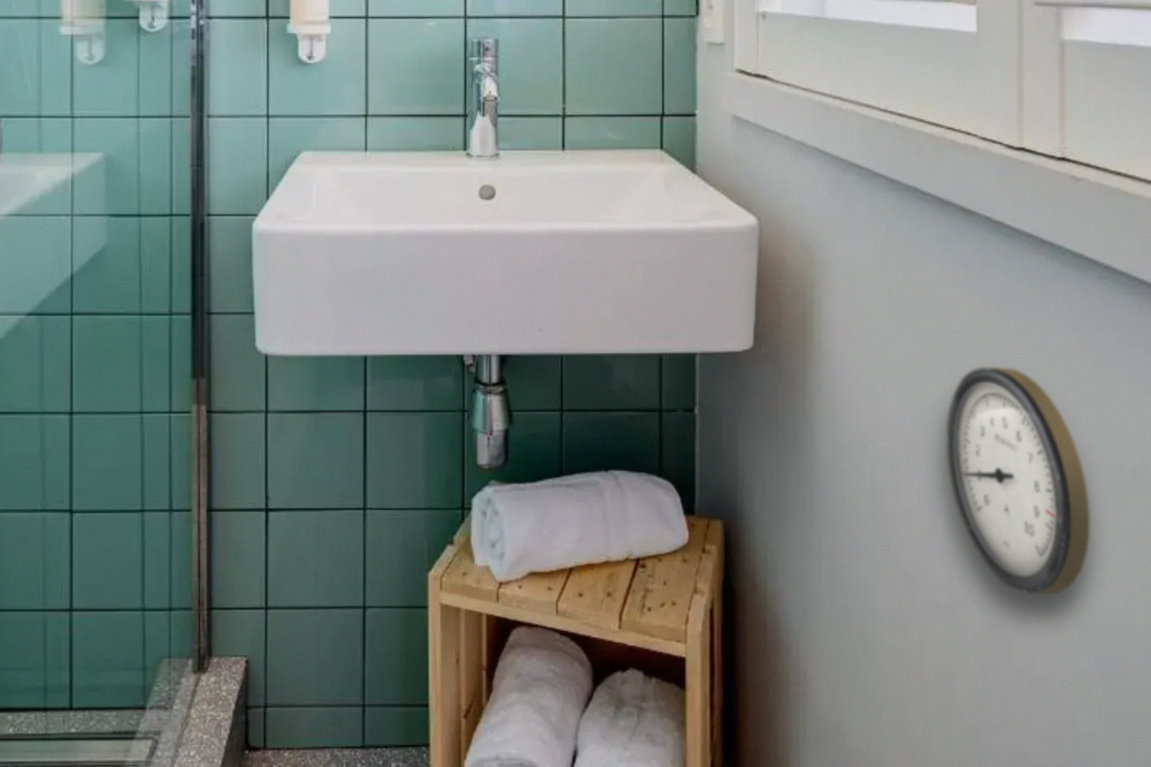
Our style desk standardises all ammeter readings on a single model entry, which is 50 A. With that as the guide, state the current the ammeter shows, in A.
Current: 1 A
